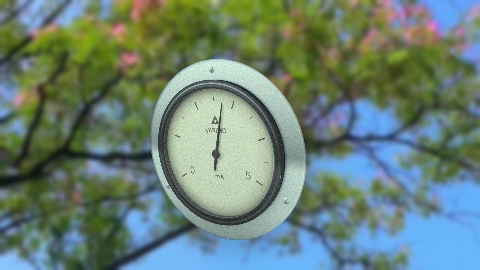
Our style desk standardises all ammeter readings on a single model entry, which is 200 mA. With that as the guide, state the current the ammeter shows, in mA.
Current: 2.75 mA
